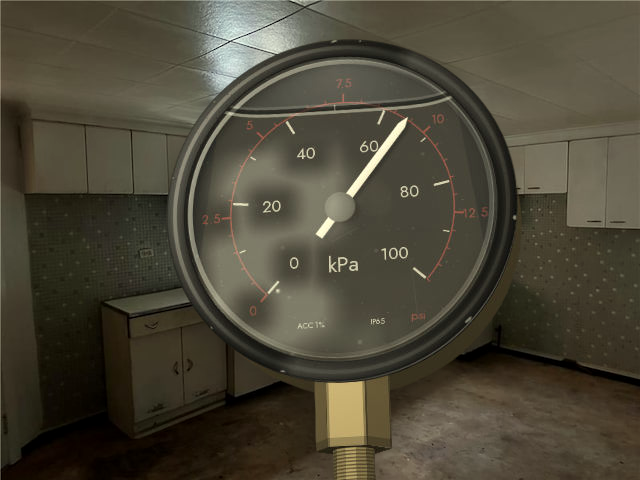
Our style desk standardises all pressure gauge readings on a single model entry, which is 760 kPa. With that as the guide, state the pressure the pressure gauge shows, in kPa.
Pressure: 65 kPa
